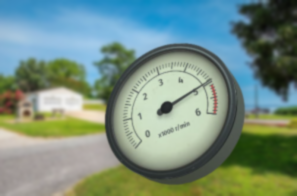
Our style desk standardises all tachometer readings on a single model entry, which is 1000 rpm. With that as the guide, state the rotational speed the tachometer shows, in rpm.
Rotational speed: 5000 rpm
